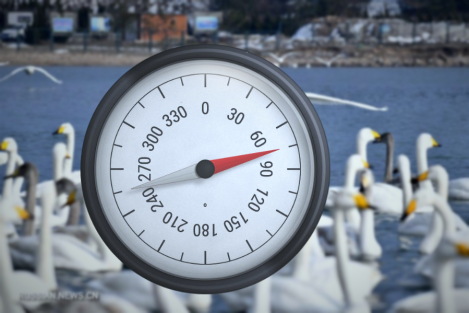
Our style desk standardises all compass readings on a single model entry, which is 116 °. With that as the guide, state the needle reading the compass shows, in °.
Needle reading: 75 °
